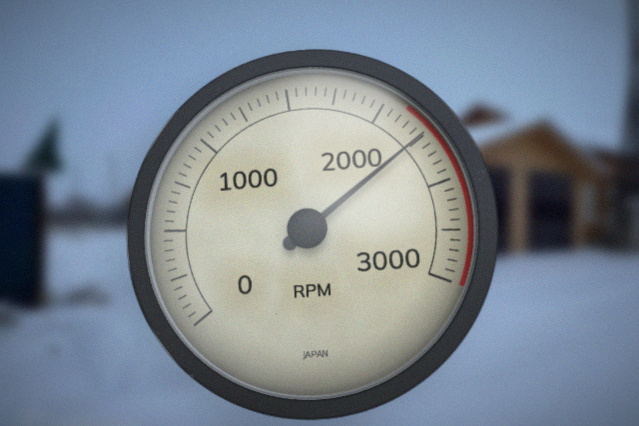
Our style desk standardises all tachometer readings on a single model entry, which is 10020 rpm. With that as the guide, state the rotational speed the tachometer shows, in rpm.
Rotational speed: 2250 rpm
